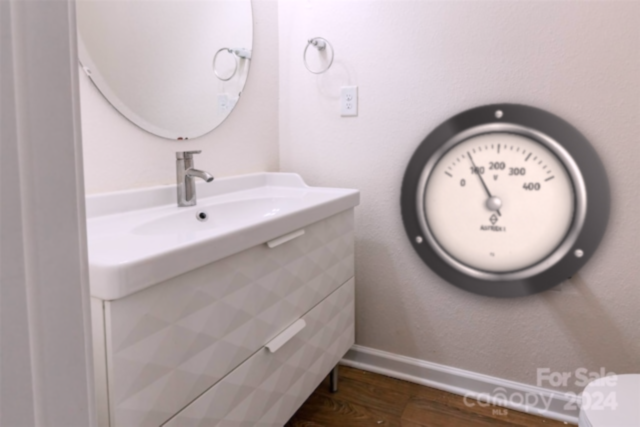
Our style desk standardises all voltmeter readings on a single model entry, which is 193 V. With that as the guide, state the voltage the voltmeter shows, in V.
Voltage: 100 V
